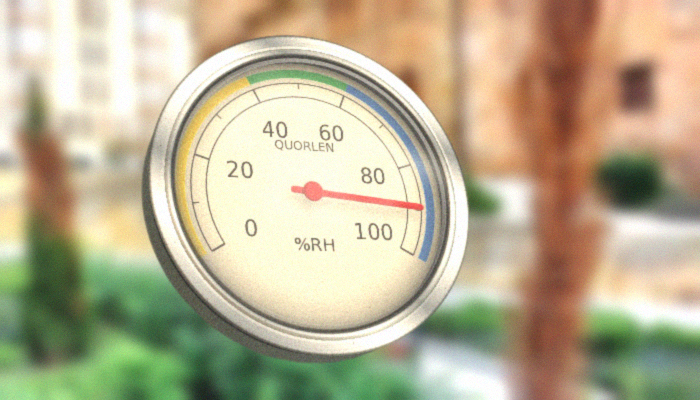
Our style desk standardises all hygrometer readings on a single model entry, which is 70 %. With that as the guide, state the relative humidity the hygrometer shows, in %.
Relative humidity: 90 %
